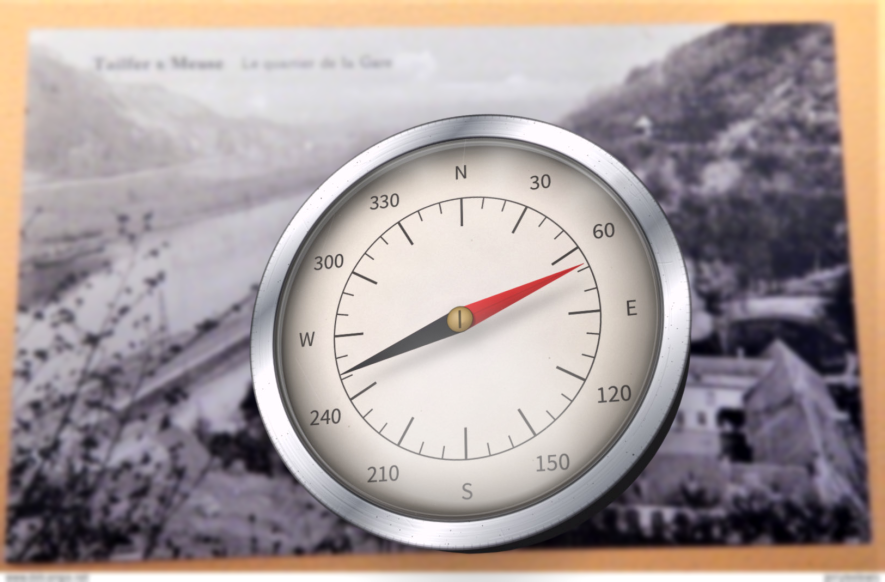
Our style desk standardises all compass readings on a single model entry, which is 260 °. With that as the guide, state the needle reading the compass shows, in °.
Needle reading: 70 °
